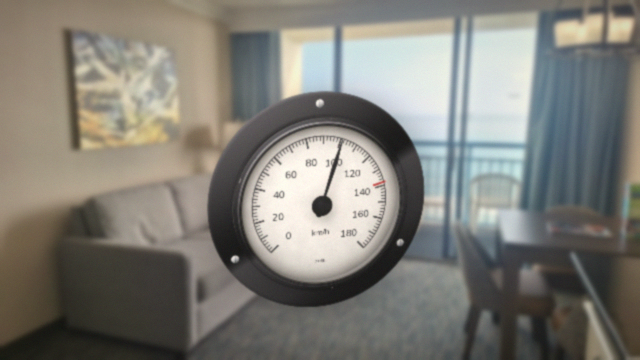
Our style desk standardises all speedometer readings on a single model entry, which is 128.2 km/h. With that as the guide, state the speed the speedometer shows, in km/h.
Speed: 100 km/h
